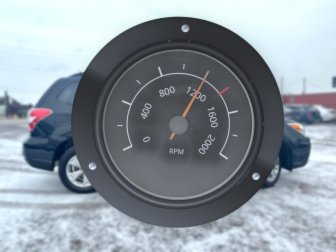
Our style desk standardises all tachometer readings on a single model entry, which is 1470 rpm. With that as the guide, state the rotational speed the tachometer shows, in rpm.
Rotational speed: 1200 rpm
